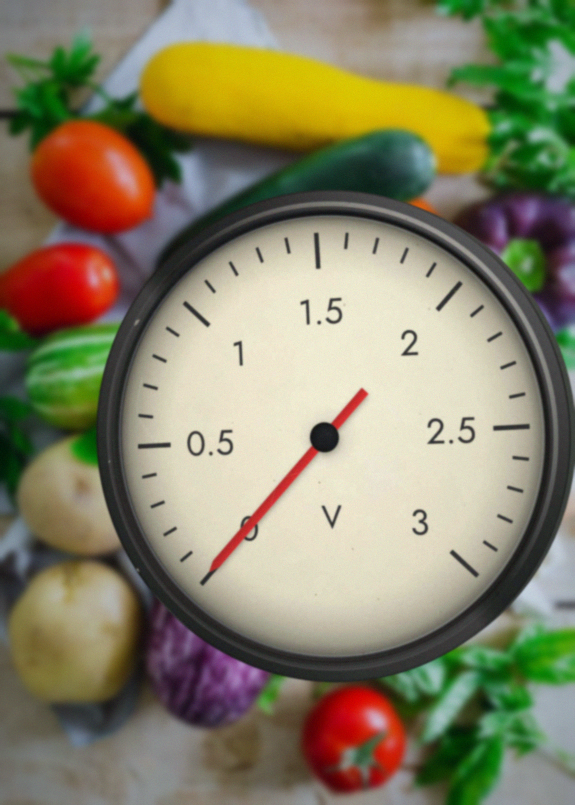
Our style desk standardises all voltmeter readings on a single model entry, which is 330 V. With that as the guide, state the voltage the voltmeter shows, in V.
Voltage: 0 V
